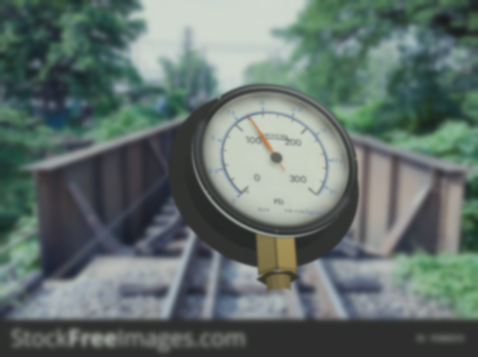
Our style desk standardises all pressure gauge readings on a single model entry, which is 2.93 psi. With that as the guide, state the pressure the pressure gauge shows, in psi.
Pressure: 120 psi
